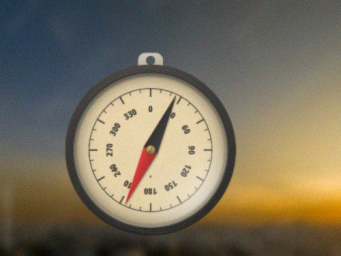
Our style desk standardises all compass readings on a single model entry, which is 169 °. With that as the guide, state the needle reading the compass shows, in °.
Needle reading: 205 °
